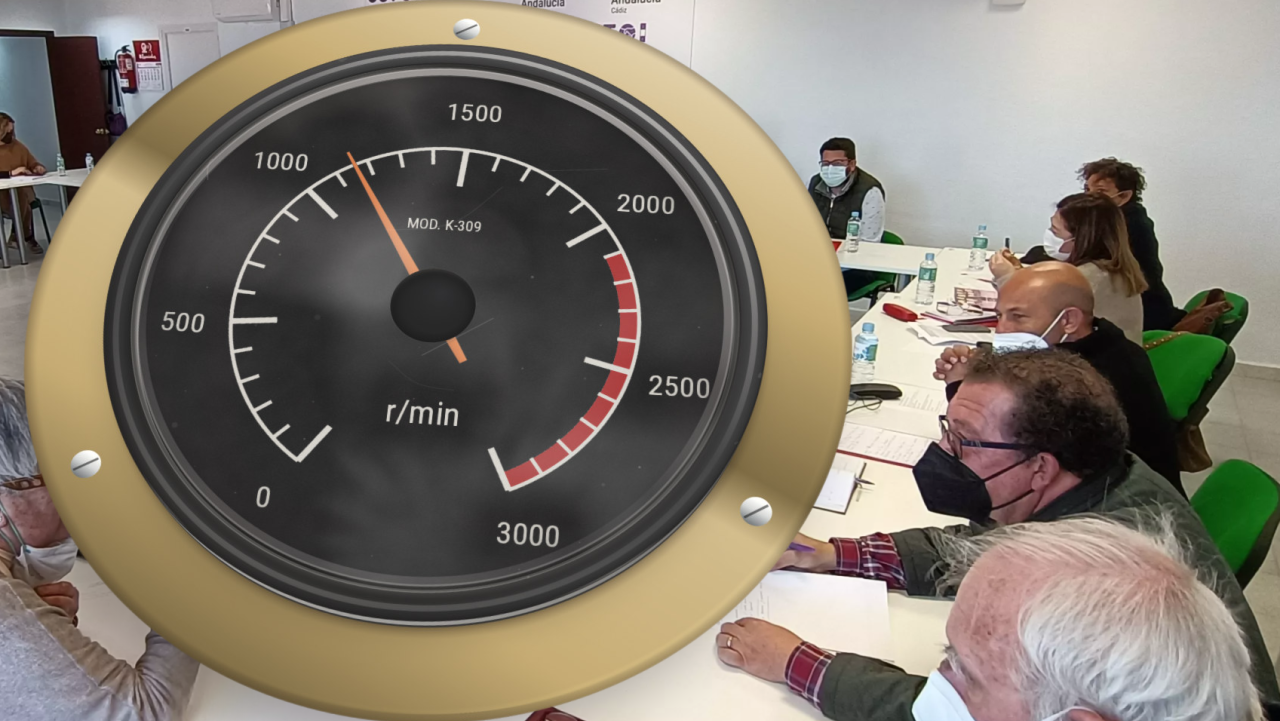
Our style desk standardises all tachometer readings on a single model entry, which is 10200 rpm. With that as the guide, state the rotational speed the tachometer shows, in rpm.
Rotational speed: 1150 rpm
